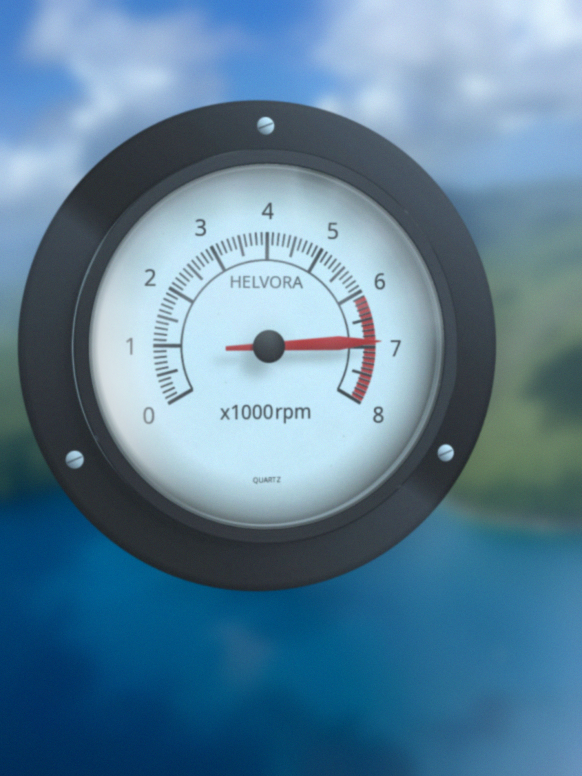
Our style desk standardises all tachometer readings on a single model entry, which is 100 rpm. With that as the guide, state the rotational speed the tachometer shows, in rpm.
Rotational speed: 6900 rpm
